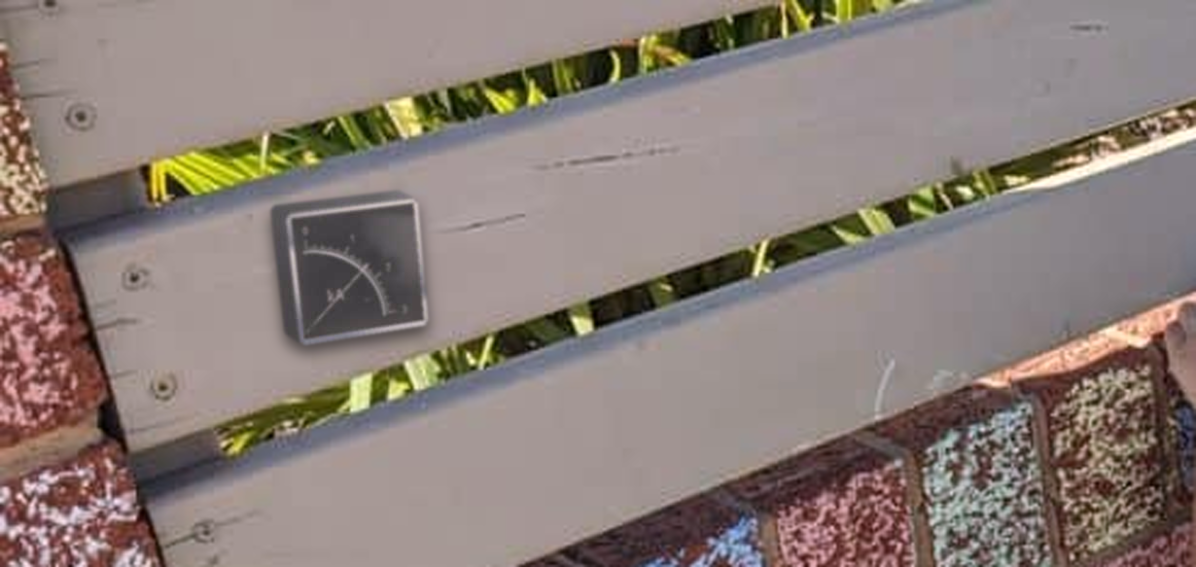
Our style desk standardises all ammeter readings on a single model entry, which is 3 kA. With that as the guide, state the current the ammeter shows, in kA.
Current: 1.6 kA
